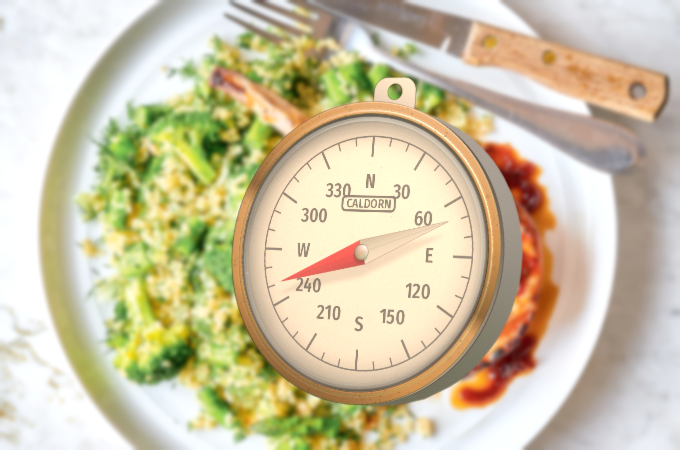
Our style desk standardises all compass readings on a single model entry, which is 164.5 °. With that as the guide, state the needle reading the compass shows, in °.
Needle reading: 250 °
